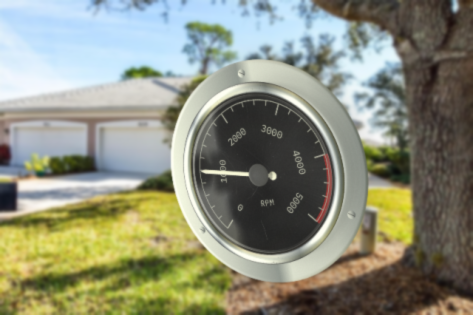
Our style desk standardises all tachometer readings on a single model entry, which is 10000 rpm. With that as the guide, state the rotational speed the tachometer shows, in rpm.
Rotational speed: 1000 rpm
